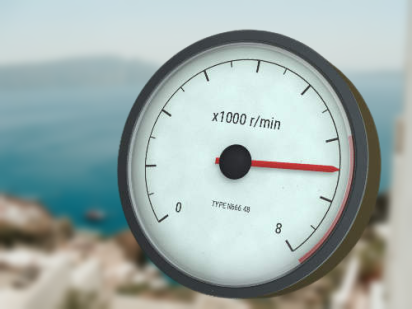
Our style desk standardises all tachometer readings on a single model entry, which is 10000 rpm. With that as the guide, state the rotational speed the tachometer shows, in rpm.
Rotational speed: 6500 rpm
